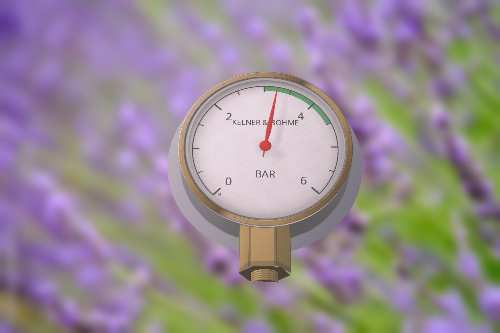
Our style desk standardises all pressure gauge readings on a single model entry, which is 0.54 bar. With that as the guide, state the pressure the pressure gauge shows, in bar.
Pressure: 3.25 bar
